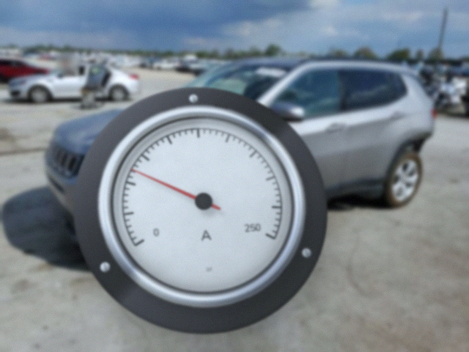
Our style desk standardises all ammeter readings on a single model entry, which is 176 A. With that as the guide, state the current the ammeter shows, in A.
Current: 60 A
